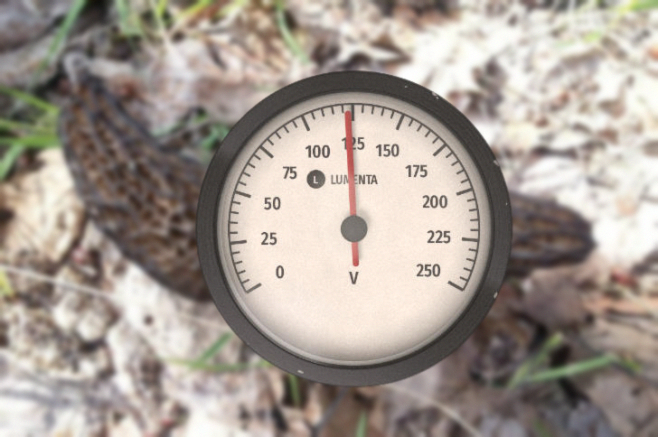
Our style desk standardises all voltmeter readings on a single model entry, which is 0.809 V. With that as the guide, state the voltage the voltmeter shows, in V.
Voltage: 122.5 V
